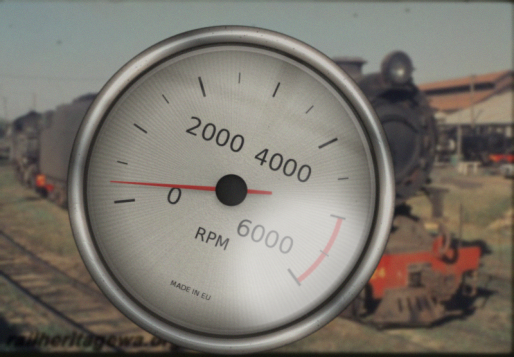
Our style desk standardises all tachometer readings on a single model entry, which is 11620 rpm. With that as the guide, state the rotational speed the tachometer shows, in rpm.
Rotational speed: 250 rpm
